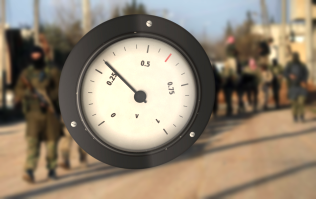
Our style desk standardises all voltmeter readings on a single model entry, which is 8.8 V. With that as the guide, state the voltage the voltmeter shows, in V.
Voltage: 0.3 V
